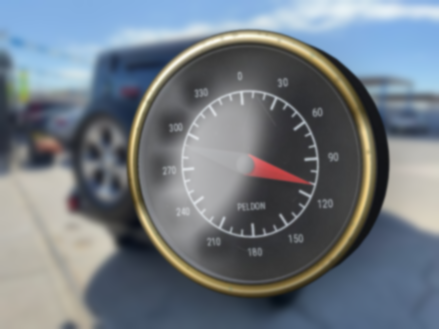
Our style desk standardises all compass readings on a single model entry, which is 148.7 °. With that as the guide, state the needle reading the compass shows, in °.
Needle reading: 110 °
